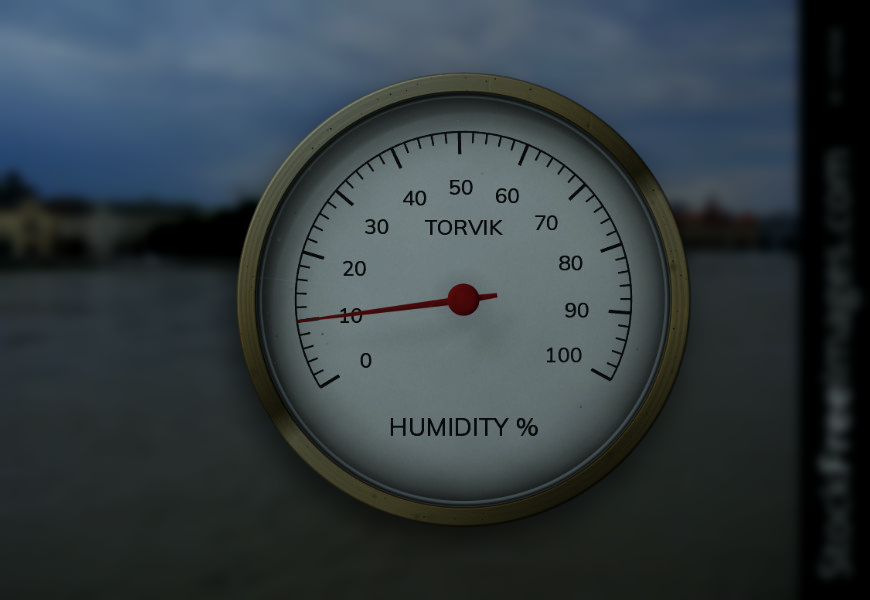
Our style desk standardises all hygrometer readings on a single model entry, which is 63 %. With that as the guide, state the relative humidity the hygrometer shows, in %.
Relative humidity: 10 %
